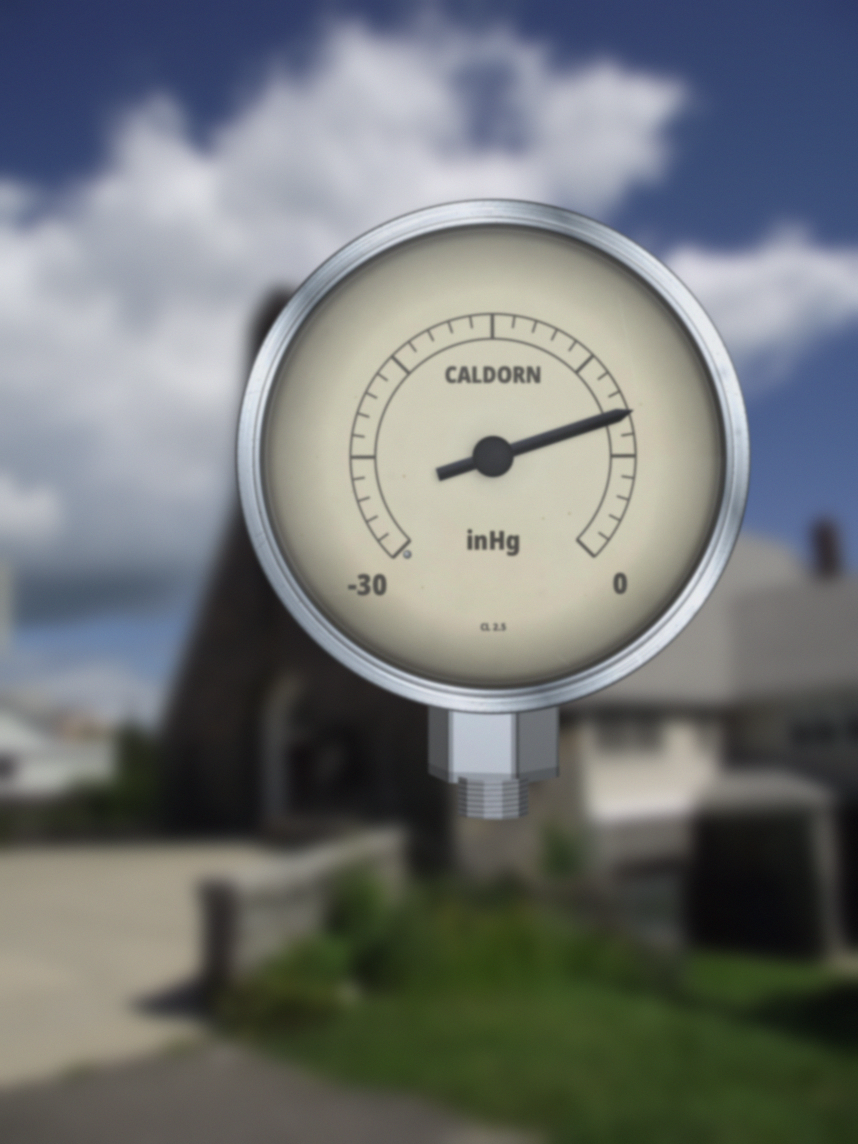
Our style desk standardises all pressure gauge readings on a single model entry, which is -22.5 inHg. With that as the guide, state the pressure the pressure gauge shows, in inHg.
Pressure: -7 inHg
